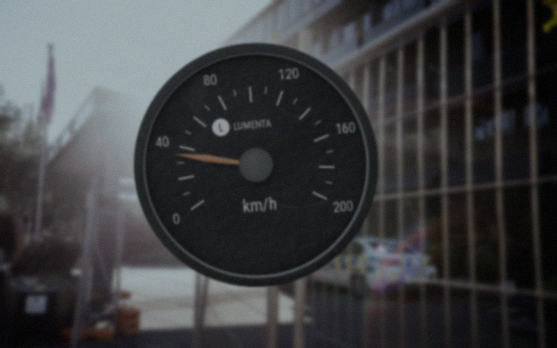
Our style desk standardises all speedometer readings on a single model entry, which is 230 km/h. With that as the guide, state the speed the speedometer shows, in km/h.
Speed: 35 km/h
